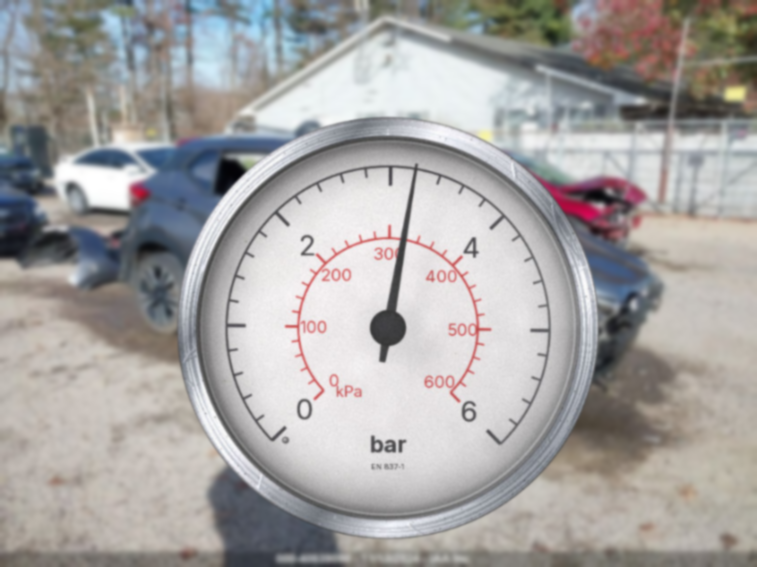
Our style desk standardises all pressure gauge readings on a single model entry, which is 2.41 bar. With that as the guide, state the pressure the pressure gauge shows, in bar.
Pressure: 3.2 bar
